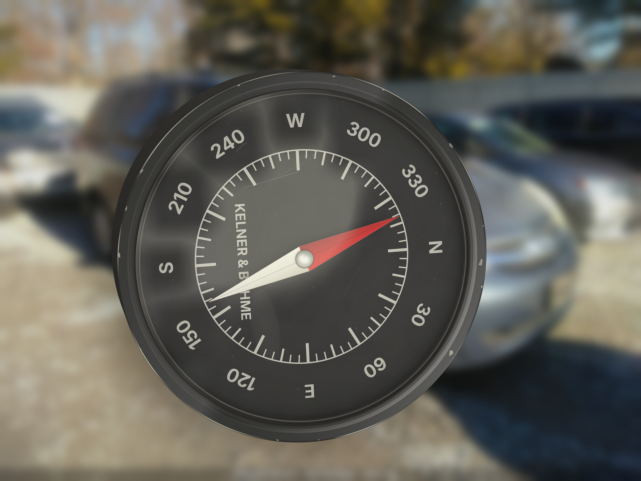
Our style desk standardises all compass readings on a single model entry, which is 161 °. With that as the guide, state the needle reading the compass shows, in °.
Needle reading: 340 °
